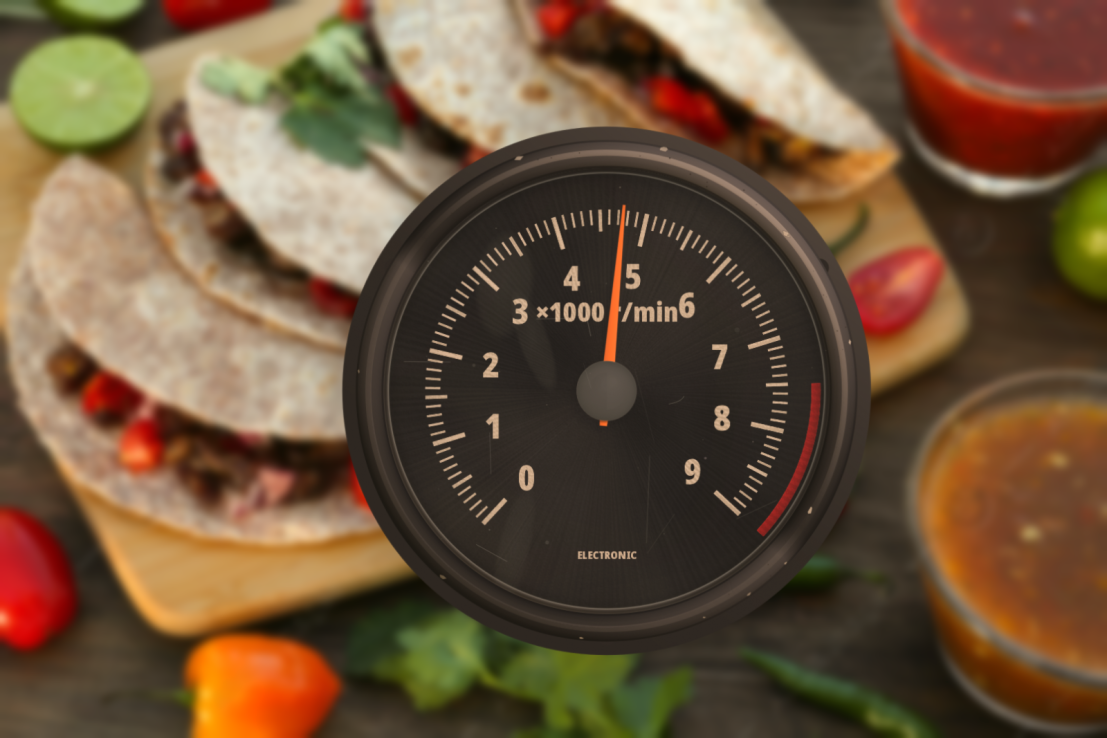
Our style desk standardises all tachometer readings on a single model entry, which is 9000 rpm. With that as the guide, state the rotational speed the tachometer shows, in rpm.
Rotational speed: 4750 rpm
